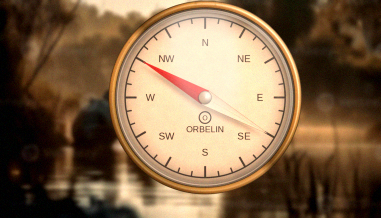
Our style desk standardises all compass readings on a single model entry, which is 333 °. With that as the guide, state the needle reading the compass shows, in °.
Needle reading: 300 °
